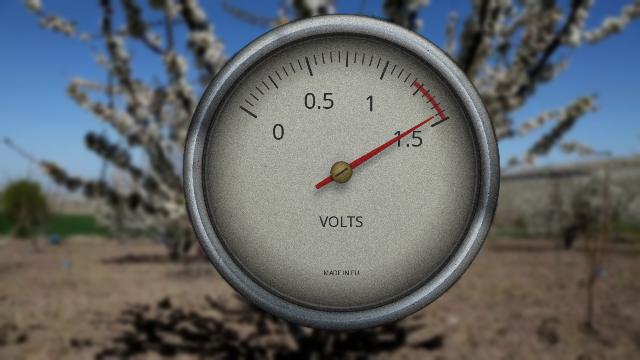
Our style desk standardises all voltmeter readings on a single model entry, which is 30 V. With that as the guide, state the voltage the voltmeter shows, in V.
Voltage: 1.45 V
